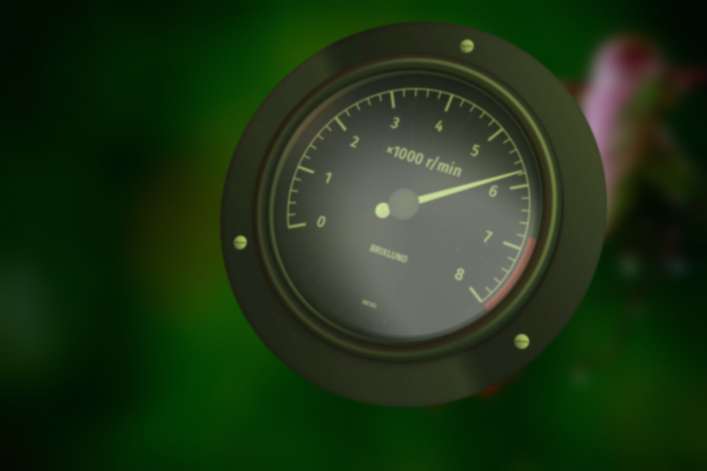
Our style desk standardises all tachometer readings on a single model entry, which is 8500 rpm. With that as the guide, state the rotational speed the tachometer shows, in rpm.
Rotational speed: 5800 rpm
